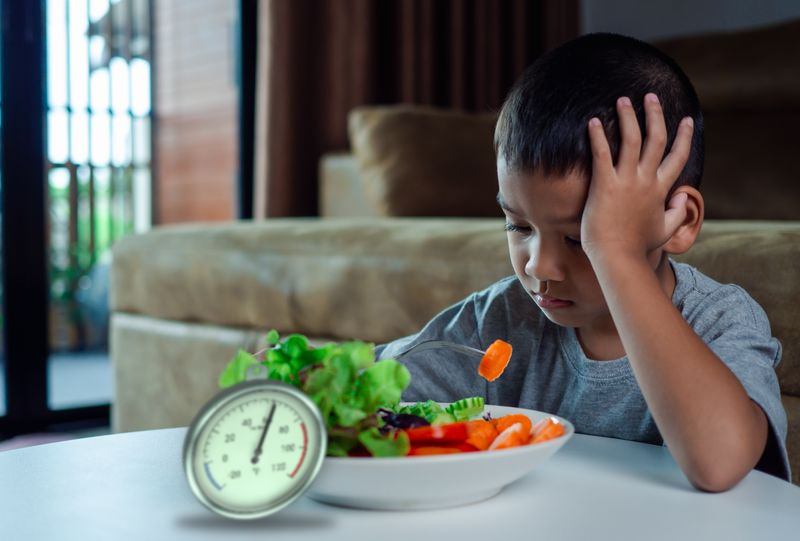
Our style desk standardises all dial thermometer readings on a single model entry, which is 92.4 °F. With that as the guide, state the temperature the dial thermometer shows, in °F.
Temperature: 60 °F
